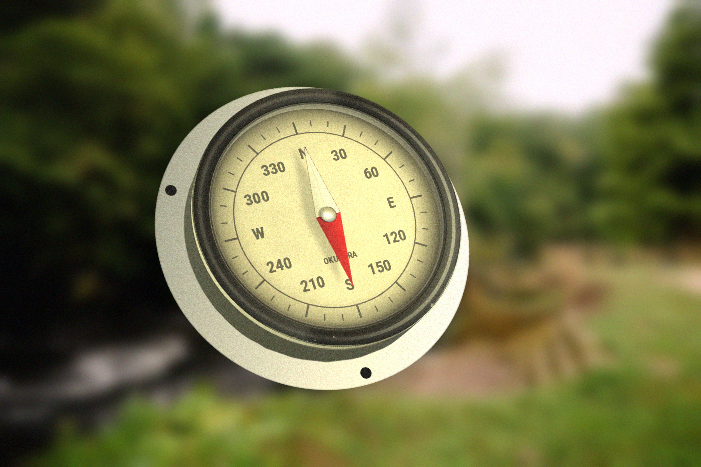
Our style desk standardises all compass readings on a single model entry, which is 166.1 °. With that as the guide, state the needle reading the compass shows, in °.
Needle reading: 180 °
